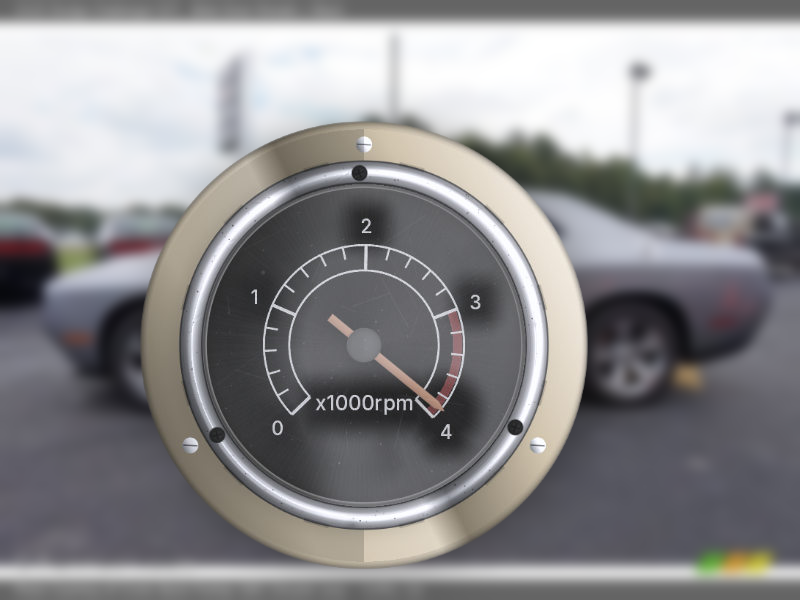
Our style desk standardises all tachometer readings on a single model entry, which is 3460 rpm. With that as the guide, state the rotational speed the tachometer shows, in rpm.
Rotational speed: 3900 rpm
